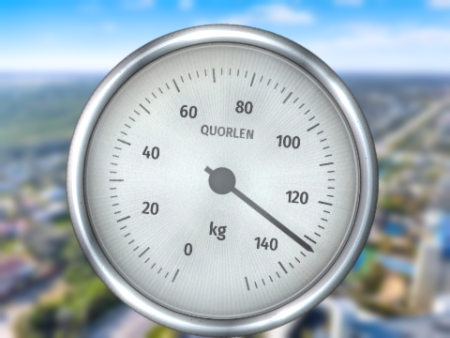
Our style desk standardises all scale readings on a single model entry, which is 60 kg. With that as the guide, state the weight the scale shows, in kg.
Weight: 132 kg
